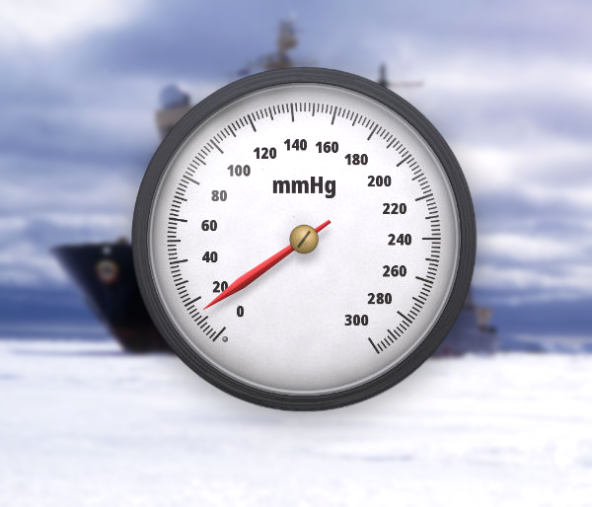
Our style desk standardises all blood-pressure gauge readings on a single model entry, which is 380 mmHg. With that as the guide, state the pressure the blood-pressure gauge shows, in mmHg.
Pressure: 14 mmHg
